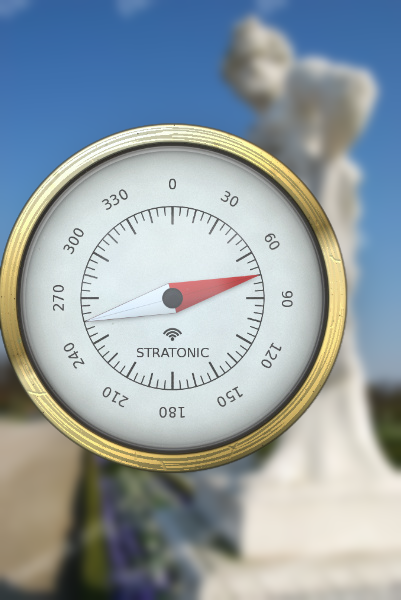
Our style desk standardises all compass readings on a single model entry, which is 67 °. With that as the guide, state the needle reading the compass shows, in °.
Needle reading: 75 °
